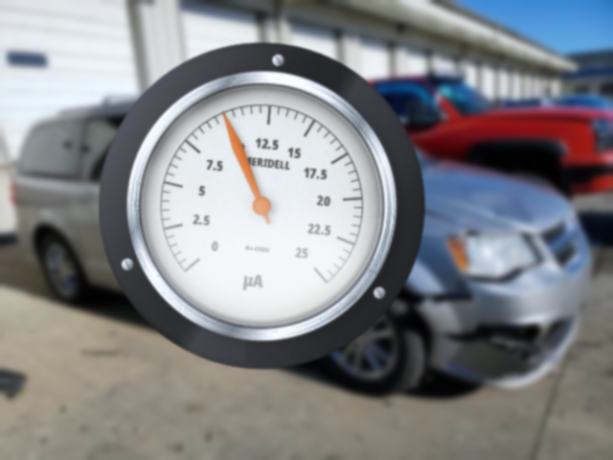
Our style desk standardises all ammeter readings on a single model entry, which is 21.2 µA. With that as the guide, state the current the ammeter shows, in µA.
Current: 10 µA
